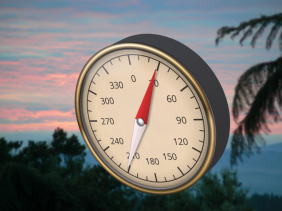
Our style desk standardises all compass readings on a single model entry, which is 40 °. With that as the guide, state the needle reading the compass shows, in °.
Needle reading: 30 °
